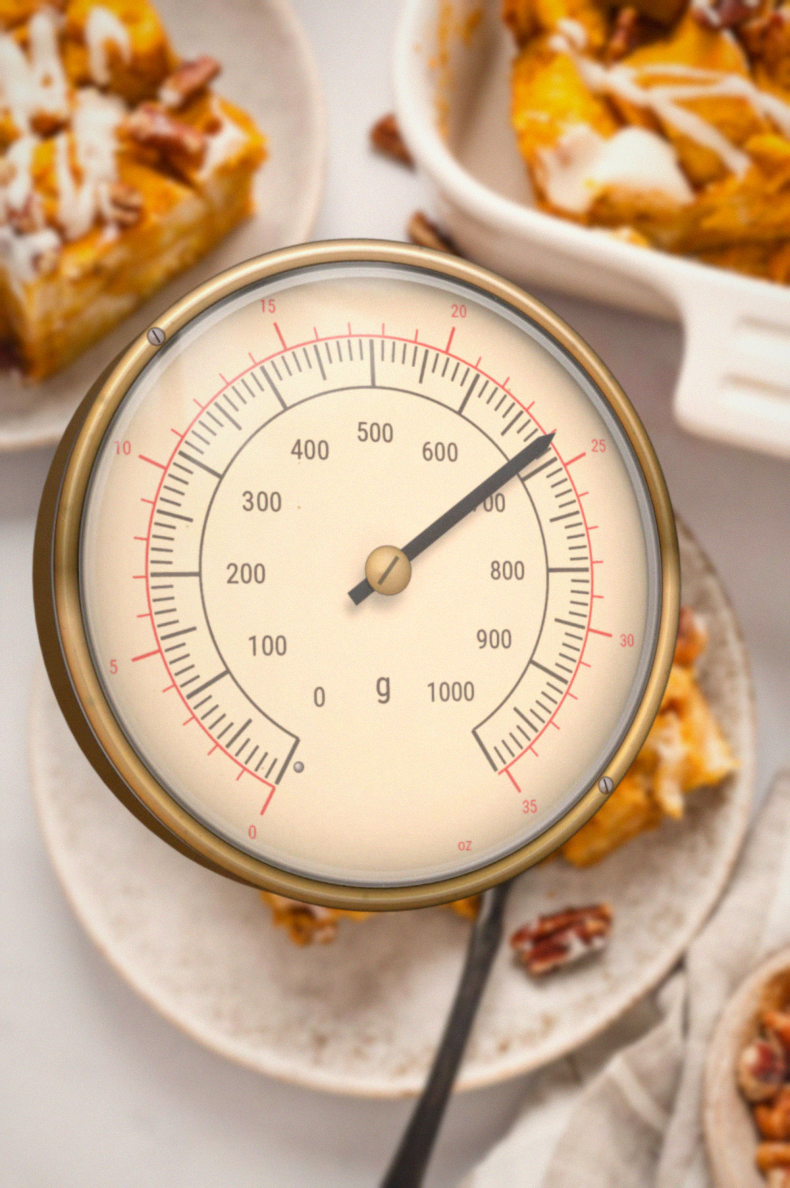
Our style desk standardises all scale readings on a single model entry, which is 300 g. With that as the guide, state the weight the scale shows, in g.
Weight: 680 g
